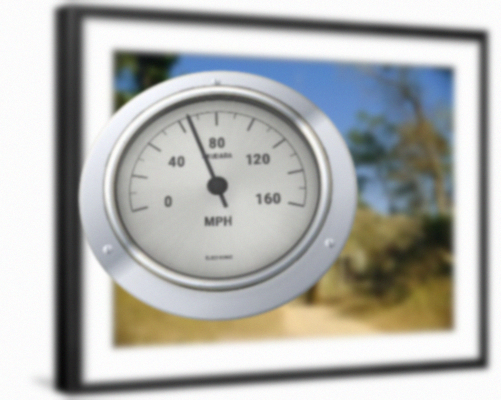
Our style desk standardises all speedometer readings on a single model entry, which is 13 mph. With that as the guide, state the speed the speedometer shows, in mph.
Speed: 65 mph
